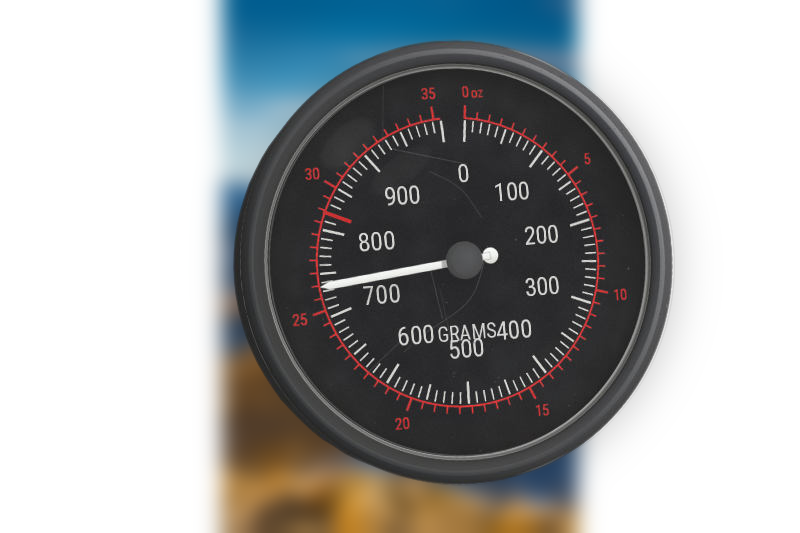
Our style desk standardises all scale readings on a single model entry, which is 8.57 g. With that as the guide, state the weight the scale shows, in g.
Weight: 735 g
